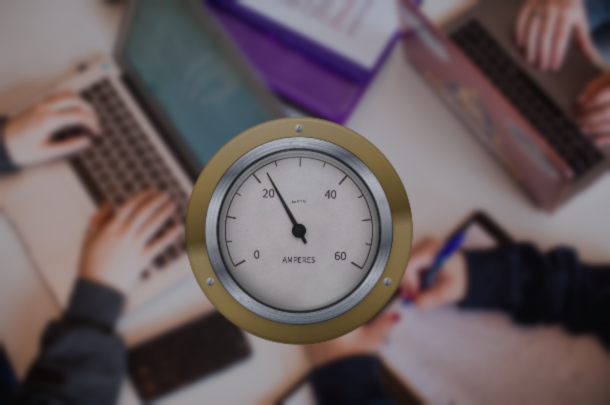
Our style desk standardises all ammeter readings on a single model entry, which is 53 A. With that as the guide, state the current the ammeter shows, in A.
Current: 22.5 A
